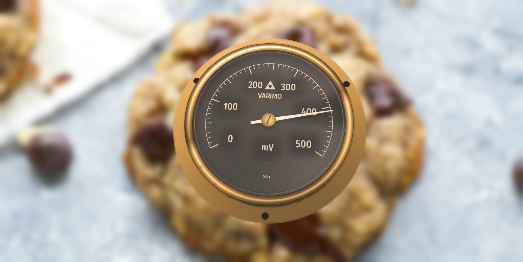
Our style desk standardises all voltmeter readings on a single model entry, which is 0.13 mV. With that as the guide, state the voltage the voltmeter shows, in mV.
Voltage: 410 mV
